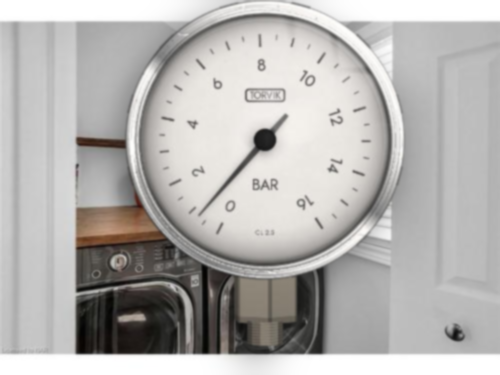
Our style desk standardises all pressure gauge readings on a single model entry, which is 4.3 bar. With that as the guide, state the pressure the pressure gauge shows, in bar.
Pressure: 0.75 bar
